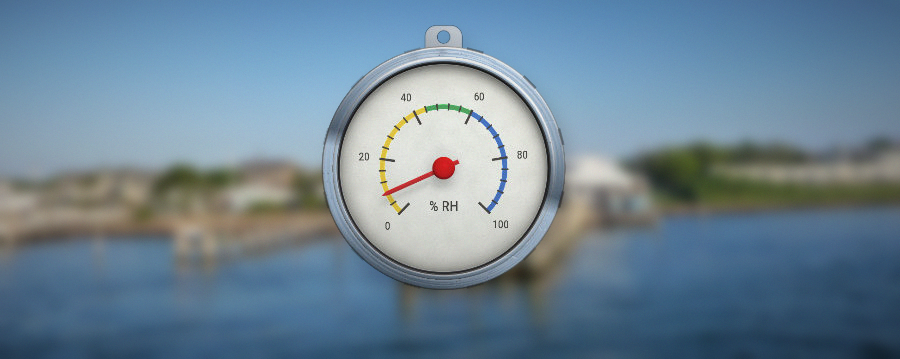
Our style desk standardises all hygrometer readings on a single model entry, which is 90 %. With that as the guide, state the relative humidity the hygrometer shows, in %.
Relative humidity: 8 %
